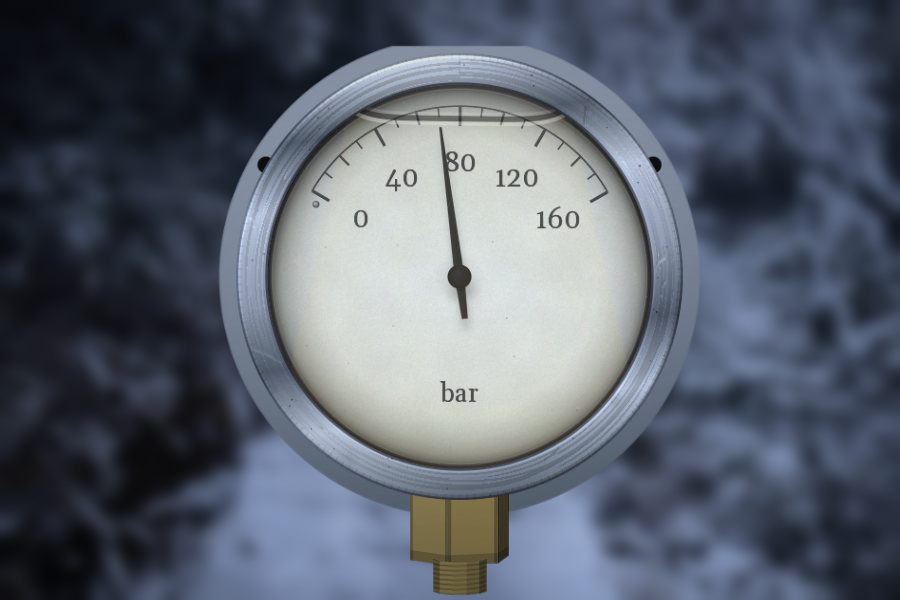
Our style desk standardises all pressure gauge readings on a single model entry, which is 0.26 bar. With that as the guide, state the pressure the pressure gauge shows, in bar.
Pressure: 70 bar
